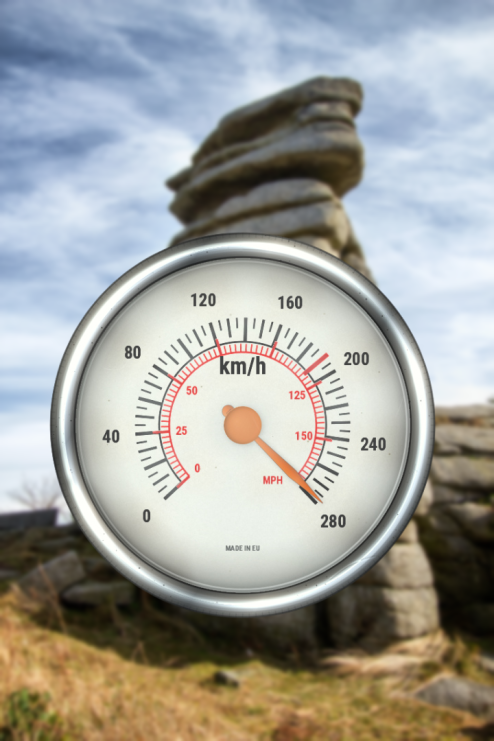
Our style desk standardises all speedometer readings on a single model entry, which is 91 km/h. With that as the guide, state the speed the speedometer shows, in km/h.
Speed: 277.5 km/h
